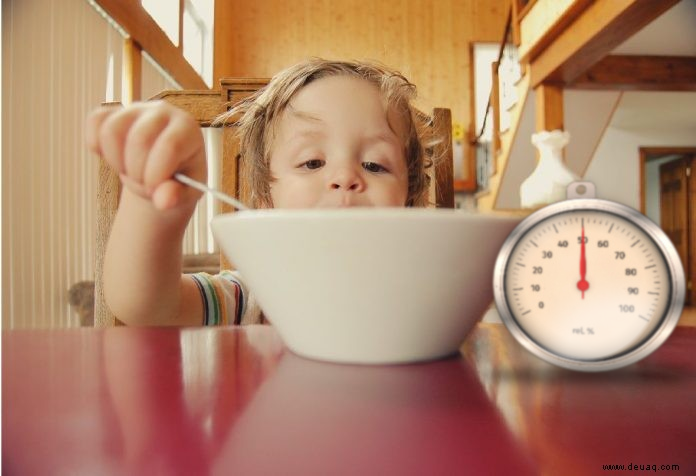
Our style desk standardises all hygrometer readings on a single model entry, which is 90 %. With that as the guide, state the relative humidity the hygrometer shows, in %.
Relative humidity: 50 %
